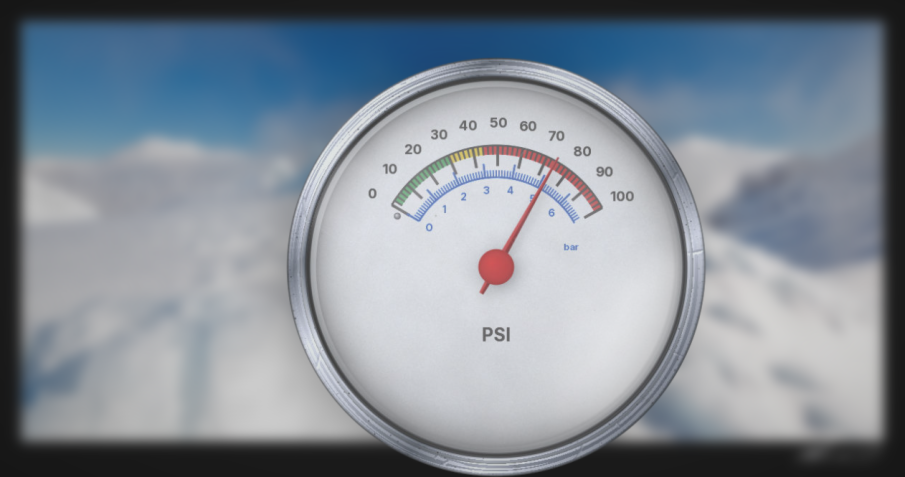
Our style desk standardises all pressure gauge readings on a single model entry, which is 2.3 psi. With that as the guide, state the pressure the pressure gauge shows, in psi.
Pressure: 74 psi
